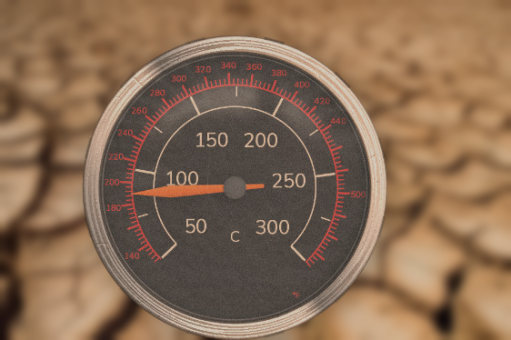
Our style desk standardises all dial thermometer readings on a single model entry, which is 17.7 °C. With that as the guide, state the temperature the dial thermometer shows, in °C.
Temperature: 87.5 °C
